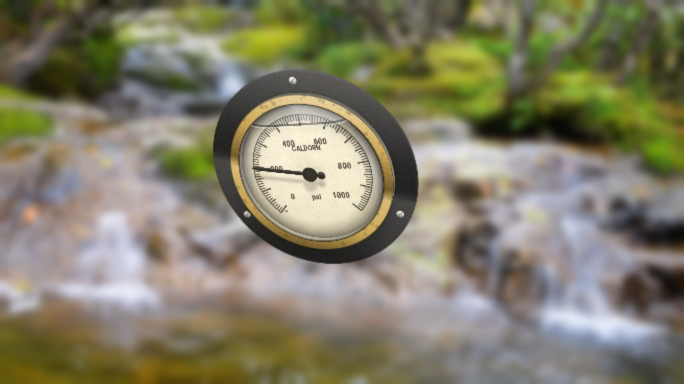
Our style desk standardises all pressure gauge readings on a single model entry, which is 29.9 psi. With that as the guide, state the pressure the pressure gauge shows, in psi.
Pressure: 200 psi
